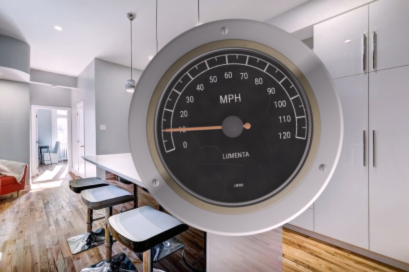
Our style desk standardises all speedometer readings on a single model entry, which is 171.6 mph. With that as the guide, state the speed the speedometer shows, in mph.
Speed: 10 mph
